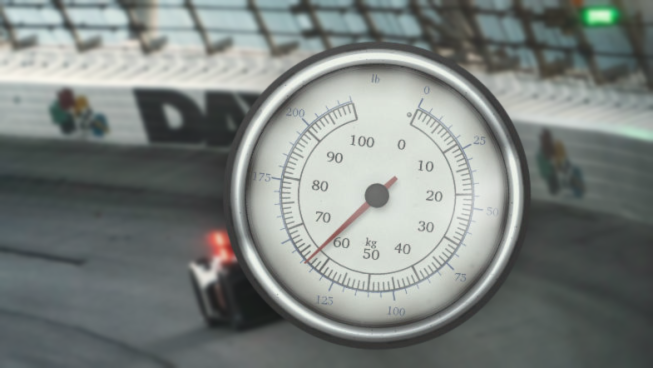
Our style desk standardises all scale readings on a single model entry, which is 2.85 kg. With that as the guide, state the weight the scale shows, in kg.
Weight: 63 kg
